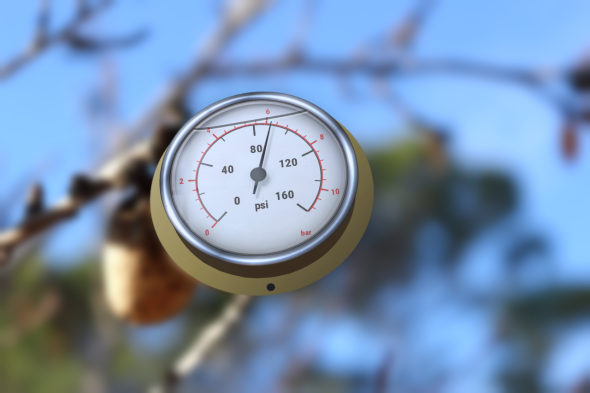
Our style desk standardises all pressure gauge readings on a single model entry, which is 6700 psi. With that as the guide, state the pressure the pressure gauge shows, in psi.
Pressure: 90 psi
